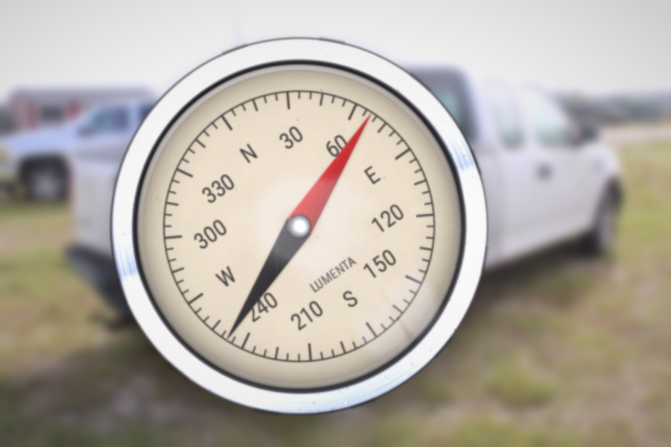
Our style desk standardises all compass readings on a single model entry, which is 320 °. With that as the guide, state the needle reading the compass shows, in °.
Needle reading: 67.5 °
